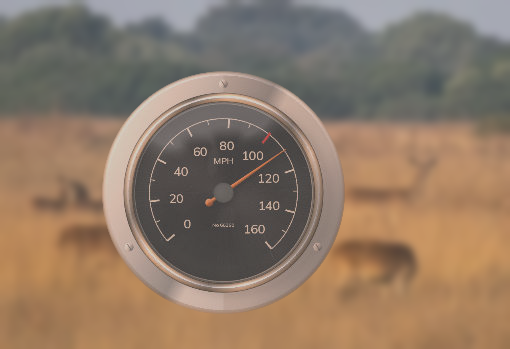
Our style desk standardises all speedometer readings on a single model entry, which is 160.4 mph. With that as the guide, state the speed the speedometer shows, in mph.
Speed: 110 mph
